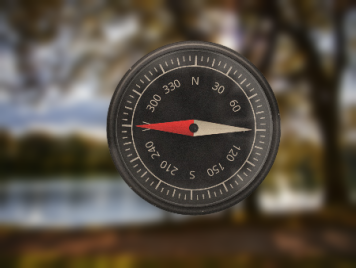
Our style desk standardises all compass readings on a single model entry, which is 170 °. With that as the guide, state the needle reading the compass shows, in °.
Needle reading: 270 °
